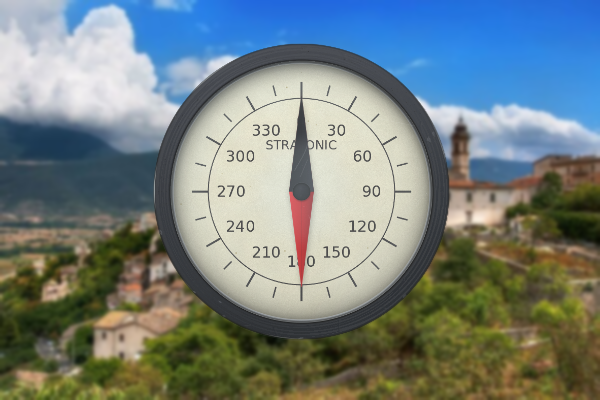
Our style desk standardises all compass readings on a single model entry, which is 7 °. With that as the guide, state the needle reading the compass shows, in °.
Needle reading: 180 °
